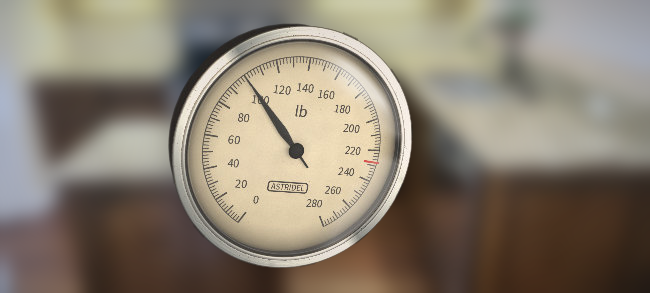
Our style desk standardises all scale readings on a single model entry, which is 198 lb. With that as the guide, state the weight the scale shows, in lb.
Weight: 100 lb
